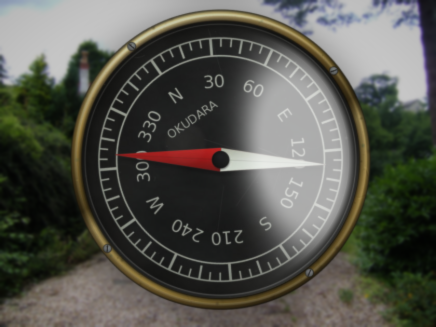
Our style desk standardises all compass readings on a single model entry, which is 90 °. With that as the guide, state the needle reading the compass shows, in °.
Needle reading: 307.5 °
